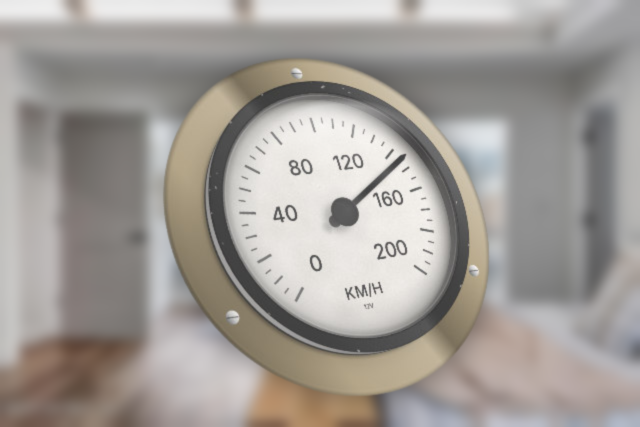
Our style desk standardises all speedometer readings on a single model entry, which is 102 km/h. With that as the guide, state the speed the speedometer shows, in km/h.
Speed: 145 km/h
